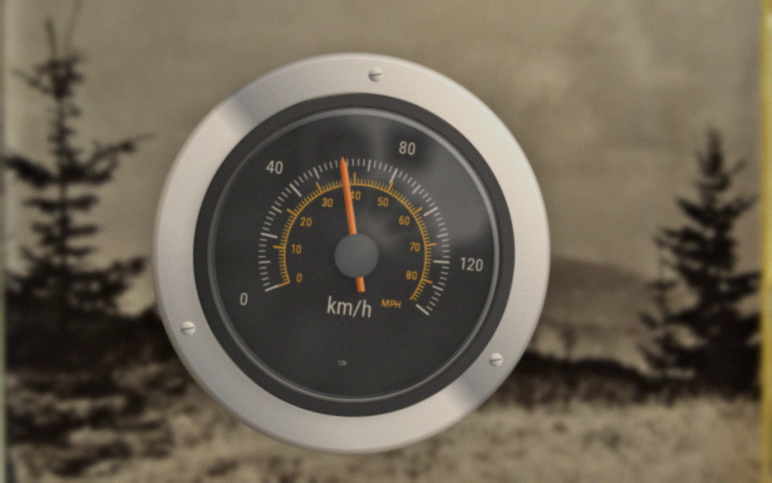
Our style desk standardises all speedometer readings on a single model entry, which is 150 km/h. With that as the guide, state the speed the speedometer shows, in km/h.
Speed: 60 km/h
